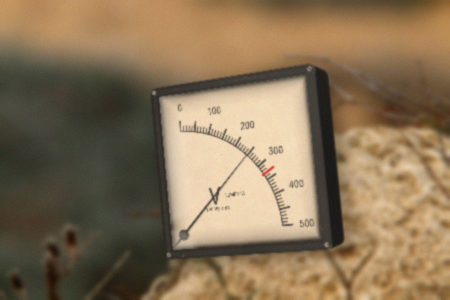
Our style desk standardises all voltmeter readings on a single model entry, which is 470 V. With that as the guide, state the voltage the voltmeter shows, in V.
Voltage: 250 V
